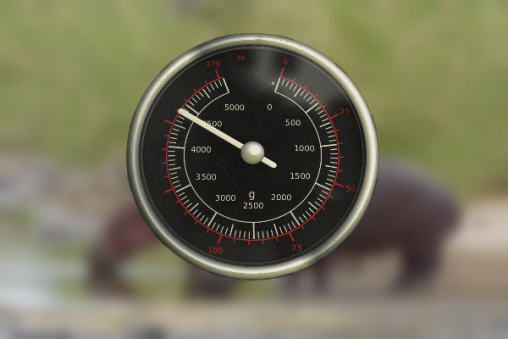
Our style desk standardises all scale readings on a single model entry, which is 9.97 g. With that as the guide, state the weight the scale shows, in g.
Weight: 4400 g
